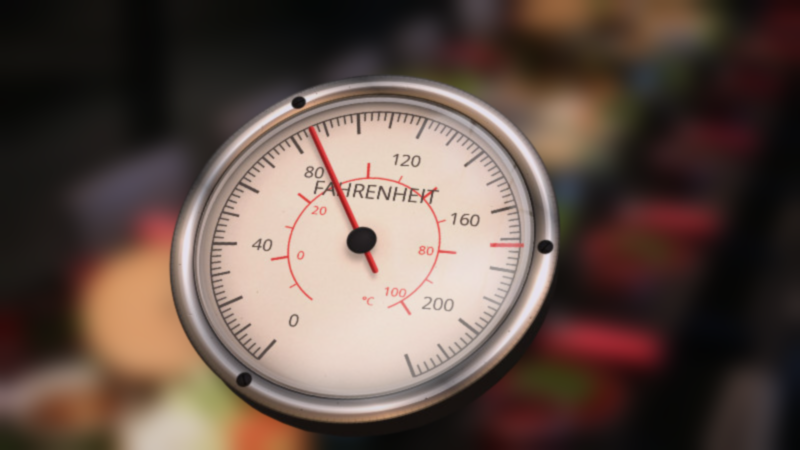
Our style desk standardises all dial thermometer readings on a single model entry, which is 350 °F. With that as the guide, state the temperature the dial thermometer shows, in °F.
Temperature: 86 °F
